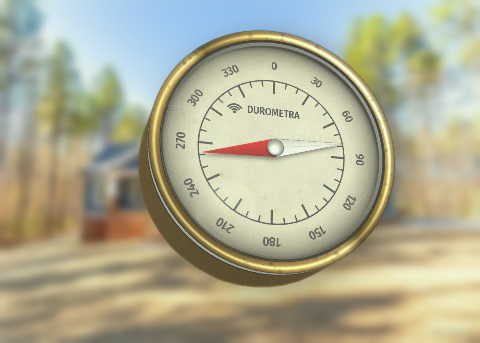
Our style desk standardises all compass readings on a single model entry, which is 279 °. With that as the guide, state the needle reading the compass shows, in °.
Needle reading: 260 °
